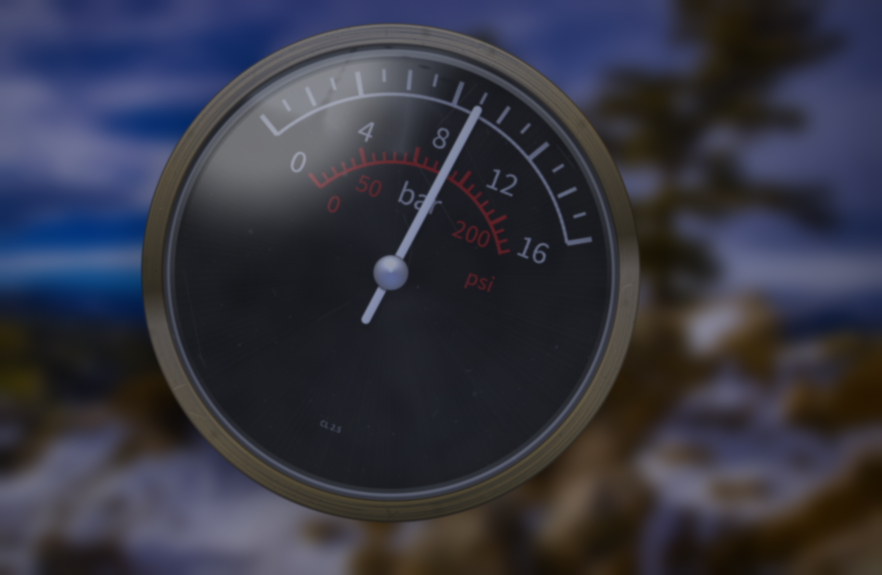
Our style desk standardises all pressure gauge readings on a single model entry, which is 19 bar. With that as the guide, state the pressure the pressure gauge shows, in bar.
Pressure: 9 bar
